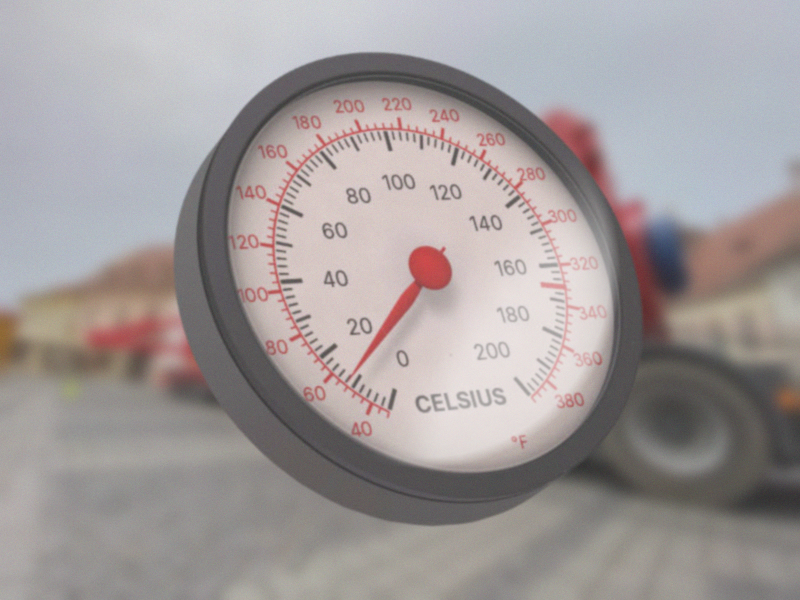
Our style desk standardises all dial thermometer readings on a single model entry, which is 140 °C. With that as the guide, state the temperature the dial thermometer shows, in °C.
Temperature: 12 °C
